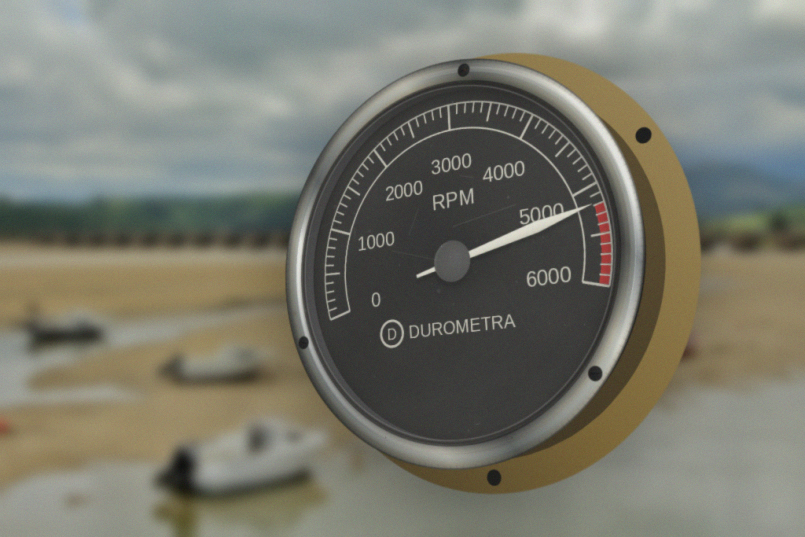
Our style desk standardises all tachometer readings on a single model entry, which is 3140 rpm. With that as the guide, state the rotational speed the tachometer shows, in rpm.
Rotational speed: 5200 rpm
